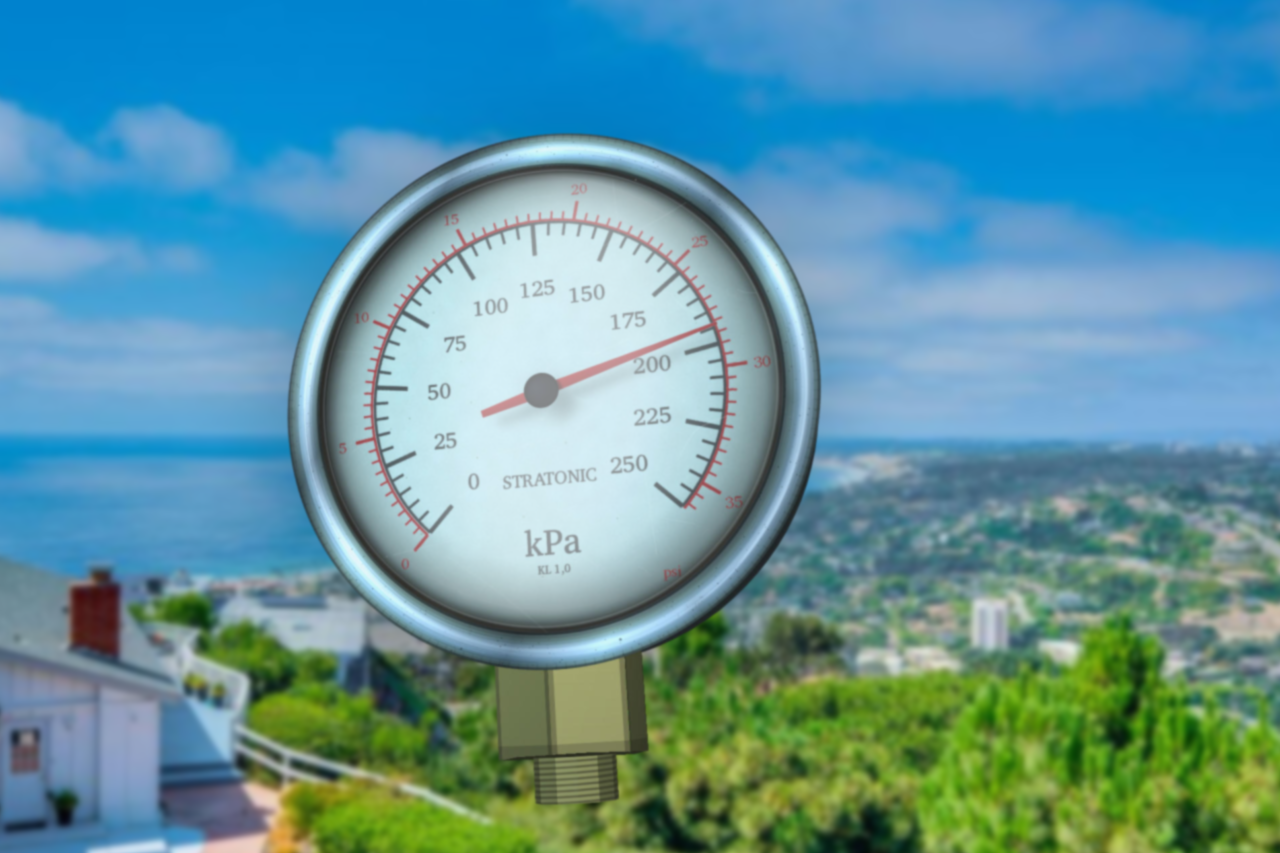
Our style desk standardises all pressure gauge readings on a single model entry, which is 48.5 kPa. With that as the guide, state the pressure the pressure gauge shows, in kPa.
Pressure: 195 kPa
